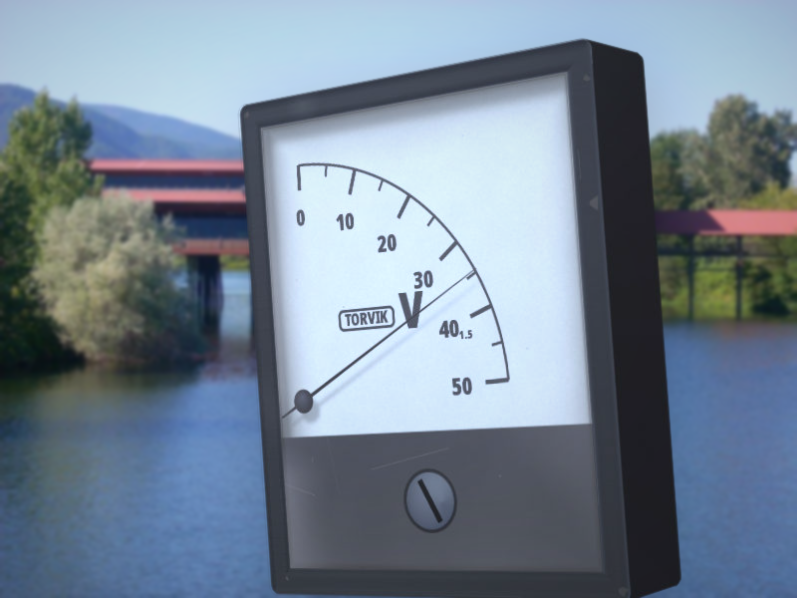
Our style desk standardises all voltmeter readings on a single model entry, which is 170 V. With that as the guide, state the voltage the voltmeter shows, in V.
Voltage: 35 V
